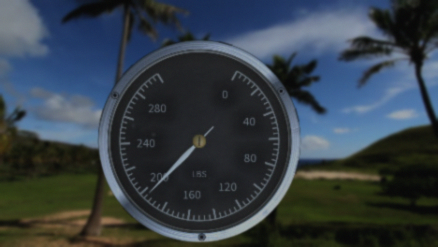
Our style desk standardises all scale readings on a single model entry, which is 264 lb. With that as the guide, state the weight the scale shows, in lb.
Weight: 196 lb
